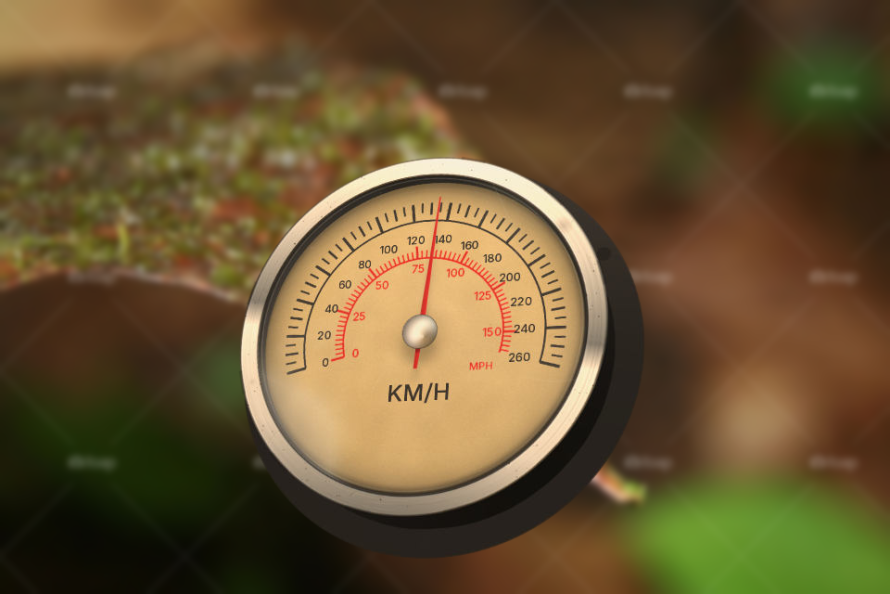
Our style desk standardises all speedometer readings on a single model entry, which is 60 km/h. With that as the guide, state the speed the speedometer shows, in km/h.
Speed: 135 km/h
